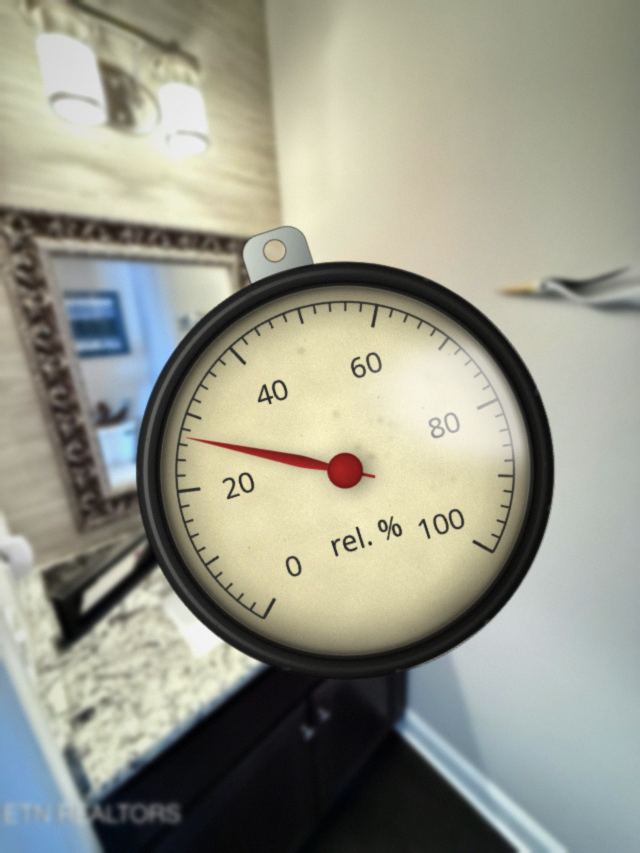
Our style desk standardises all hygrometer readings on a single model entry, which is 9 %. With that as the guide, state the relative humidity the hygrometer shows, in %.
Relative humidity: 27 %
